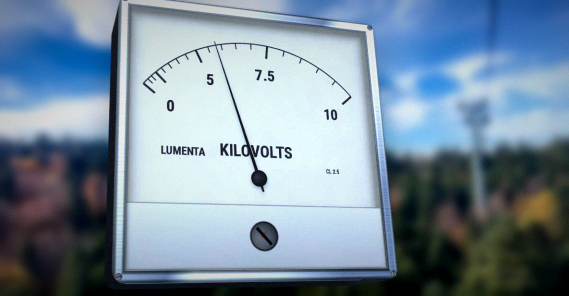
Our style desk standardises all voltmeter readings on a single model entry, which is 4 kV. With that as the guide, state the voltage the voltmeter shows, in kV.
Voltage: 5.75 kV
